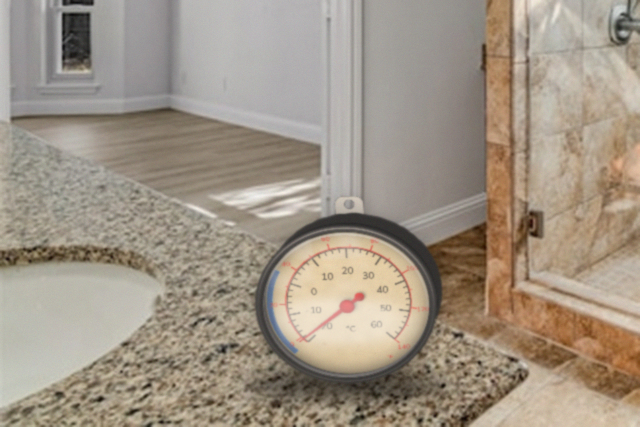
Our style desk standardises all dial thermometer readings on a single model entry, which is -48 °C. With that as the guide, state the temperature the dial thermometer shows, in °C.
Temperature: -18 °C
